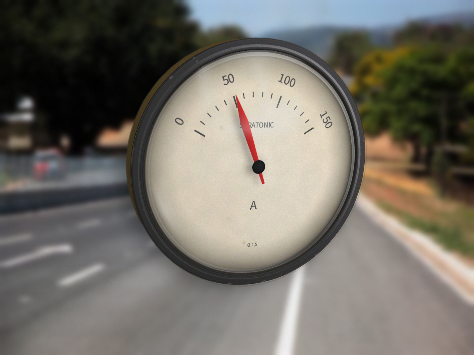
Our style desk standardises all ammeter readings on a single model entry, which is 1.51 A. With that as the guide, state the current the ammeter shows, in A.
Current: 50 A
